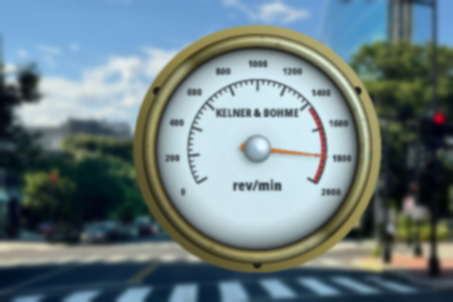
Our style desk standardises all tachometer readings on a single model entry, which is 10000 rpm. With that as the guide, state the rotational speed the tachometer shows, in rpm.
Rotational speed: 1800 rpm
